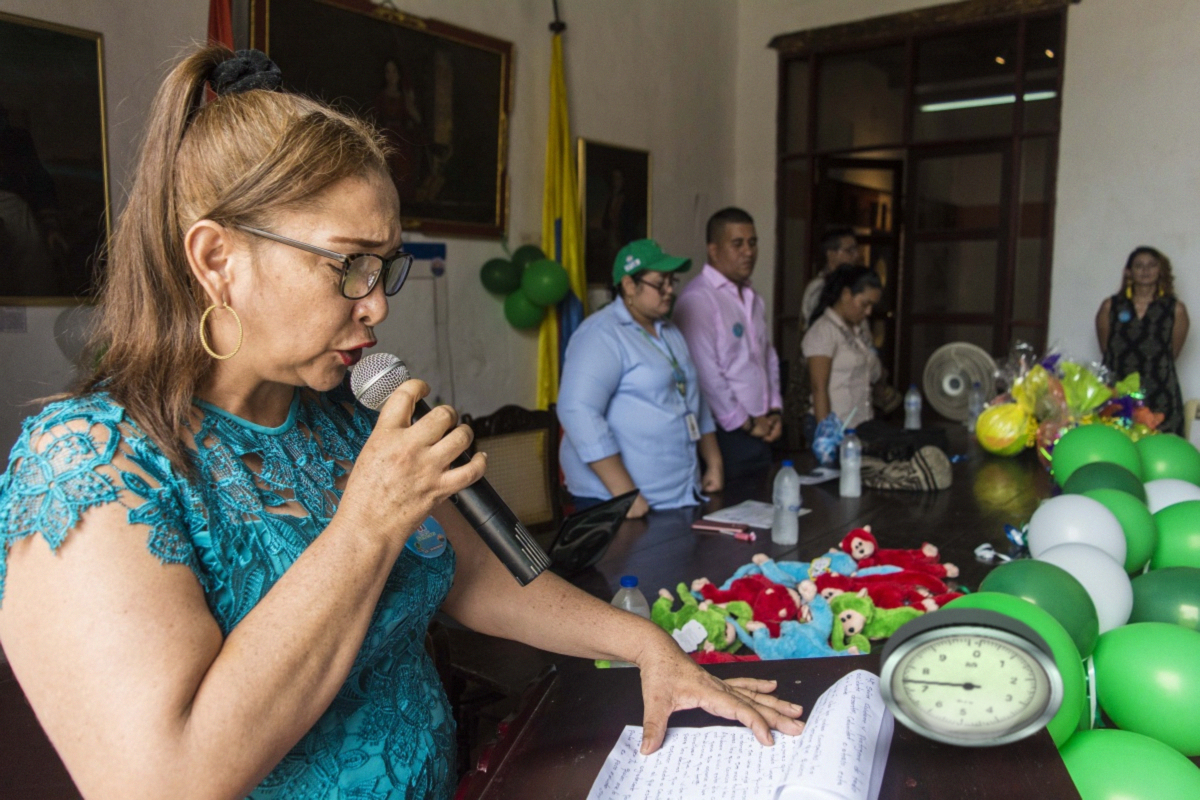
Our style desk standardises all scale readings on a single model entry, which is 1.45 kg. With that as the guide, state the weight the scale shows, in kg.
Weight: 7.5 kg
